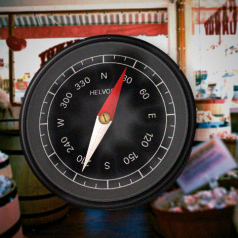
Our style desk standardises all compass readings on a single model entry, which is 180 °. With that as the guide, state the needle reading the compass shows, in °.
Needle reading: 25 °
